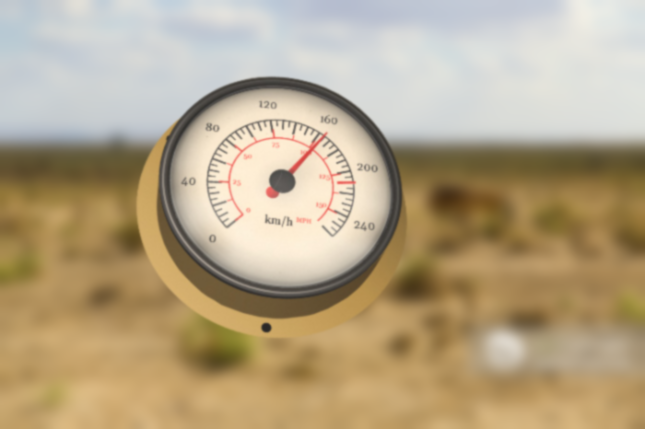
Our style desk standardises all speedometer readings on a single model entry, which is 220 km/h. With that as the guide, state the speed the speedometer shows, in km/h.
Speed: 165 km/h
